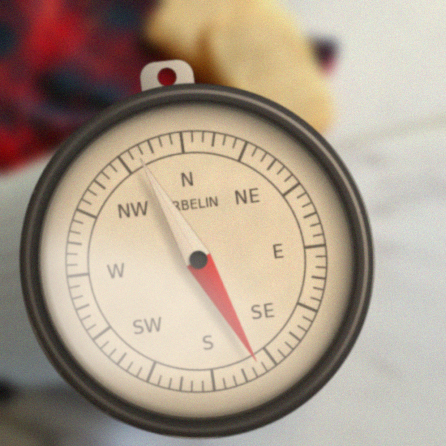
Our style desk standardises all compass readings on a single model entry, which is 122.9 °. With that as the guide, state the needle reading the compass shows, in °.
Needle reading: 157.5 °
